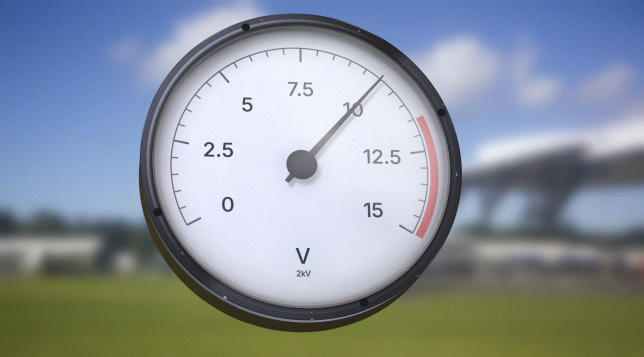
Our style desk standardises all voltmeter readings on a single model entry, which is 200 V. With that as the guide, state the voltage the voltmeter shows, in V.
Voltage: 10 V
